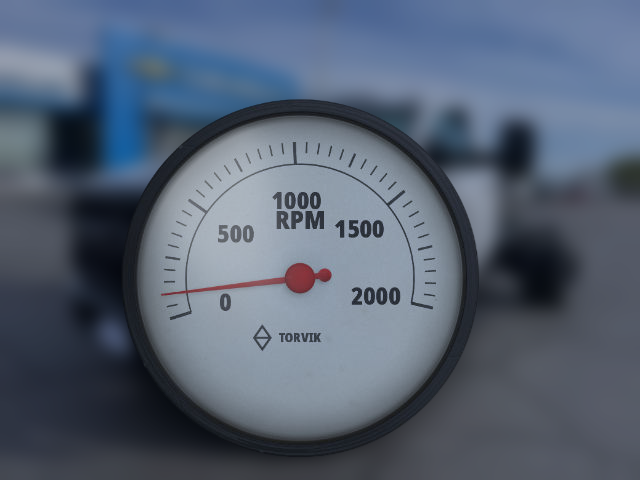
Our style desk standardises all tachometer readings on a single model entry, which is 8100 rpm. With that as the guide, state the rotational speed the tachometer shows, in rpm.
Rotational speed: 100 rpm
